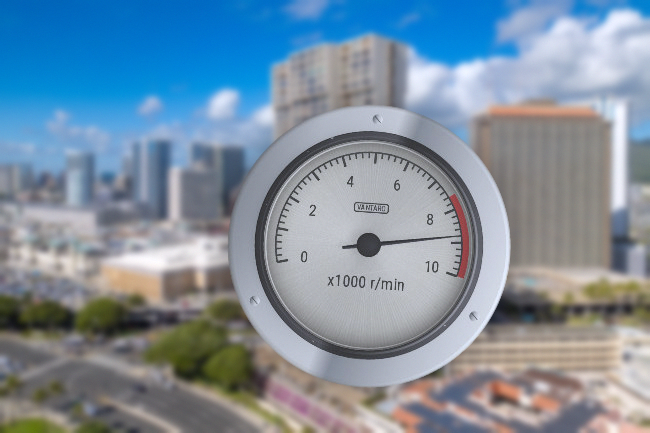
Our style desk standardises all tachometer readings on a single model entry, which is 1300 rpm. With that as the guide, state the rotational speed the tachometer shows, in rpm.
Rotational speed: 8800 rpm
